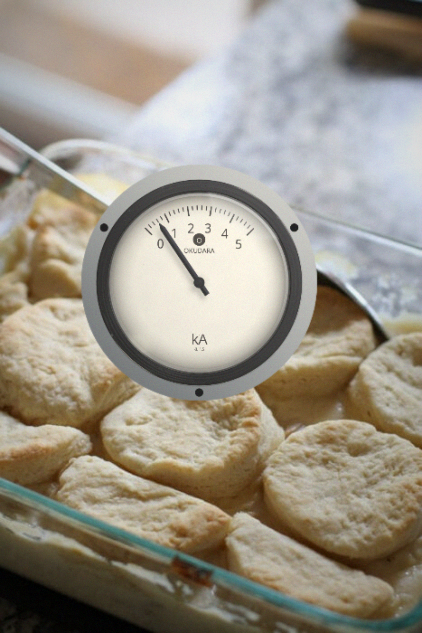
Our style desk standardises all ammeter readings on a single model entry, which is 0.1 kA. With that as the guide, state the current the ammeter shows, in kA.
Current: 0.6 kA
